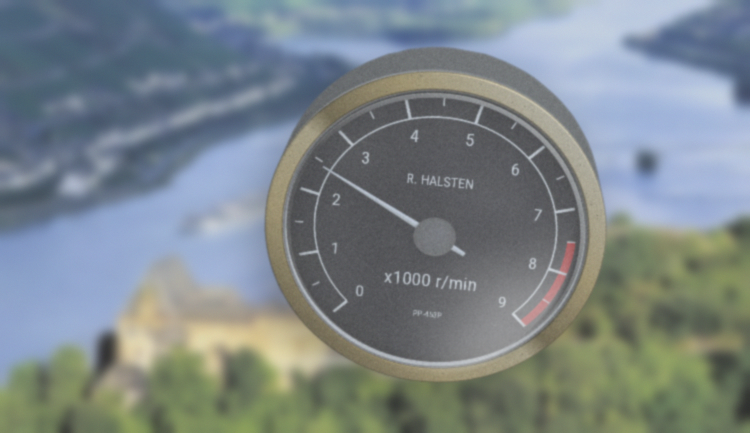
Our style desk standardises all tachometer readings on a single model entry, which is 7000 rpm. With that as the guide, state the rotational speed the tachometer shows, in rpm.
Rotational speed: 2500 rpm
